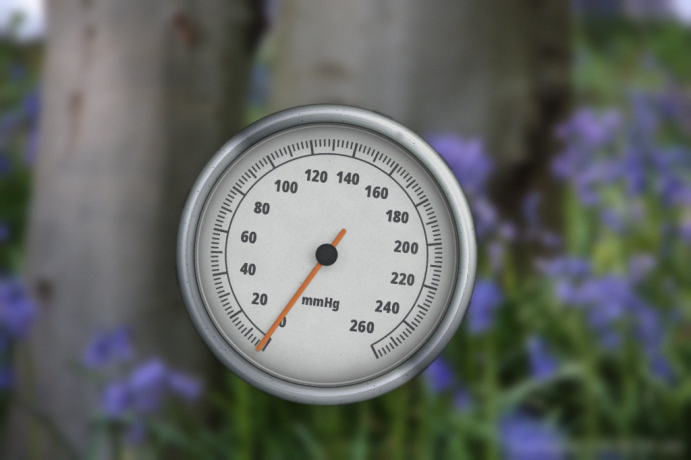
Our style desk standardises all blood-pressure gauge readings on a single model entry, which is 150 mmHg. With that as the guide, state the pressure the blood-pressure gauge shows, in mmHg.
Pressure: 2 mmHg
